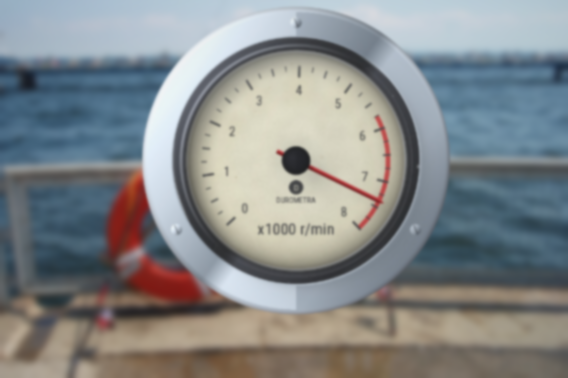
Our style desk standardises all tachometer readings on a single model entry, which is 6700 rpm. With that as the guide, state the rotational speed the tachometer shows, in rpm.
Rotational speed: 7375 rpm
